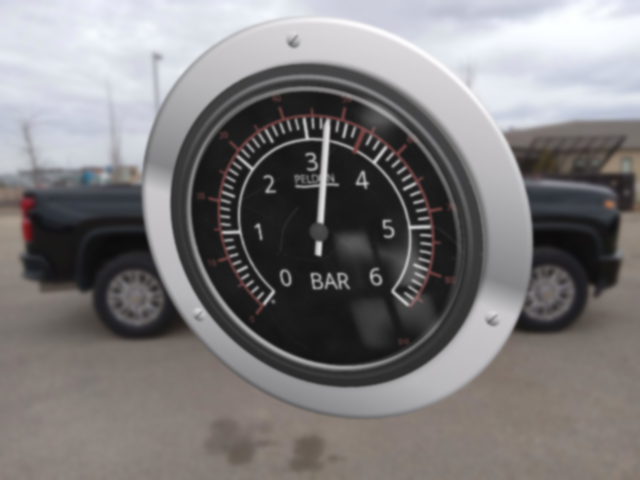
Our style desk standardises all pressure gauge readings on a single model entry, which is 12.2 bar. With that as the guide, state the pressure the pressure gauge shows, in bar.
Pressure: 3.3 bar
